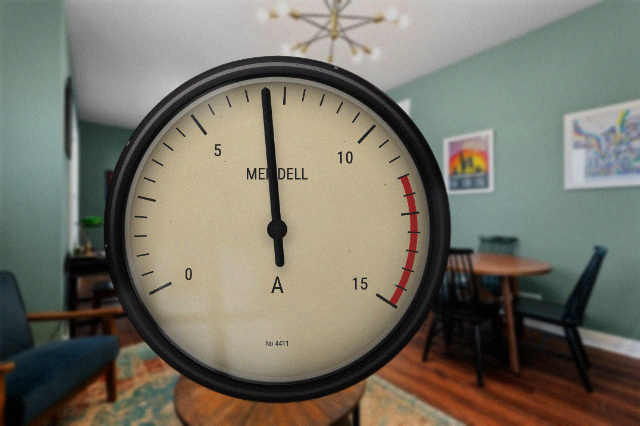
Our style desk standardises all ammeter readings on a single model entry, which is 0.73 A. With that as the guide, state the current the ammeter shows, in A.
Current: 7 A
